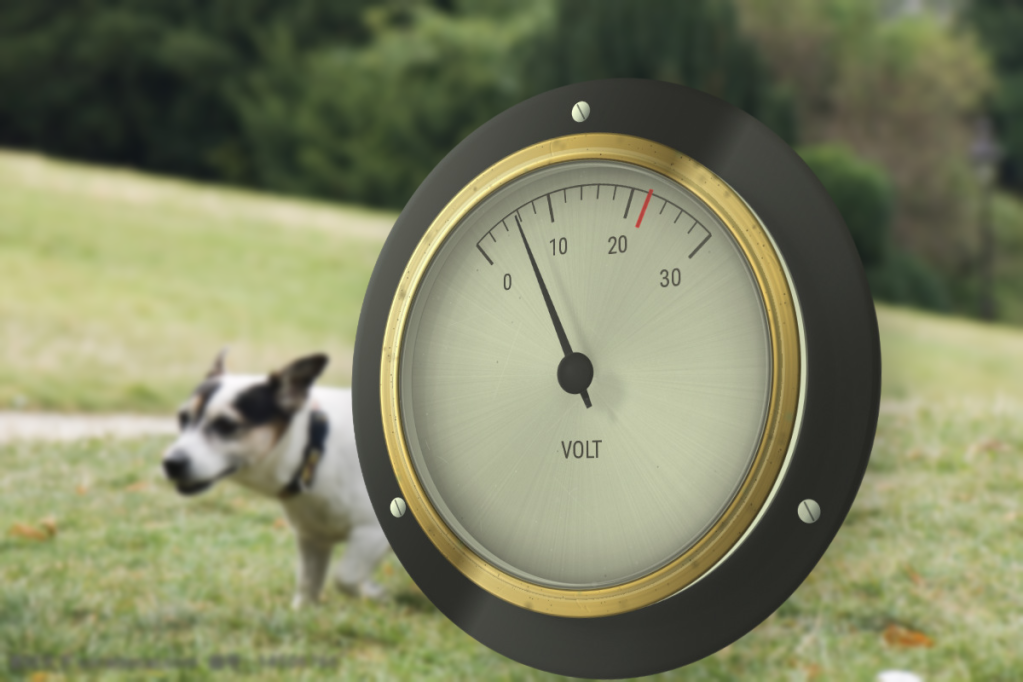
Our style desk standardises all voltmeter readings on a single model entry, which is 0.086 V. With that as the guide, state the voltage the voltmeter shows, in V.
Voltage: 6 V
